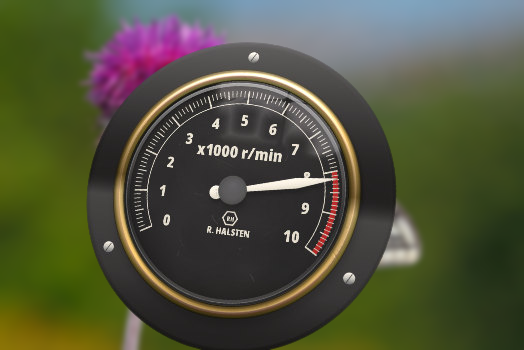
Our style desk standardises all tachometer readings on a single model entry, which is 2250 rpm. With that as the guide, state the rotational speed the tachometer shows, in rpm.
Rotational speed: 8200 rpm
